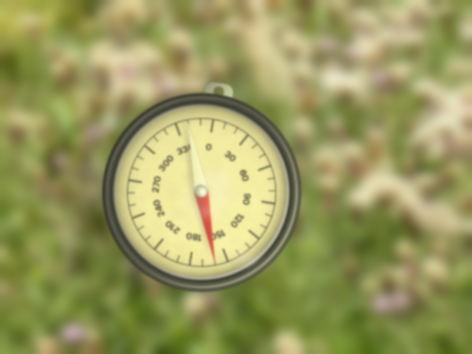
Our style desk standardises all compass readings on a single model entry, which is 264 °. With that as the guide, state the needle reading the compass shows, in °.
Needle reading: 160 °
